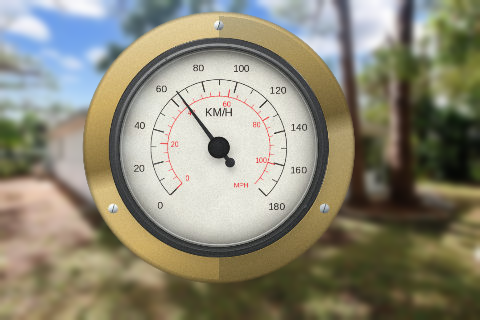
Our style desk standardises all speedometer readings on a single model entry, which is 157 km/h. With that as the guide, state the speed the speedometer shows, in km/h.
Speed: 65 km/h
